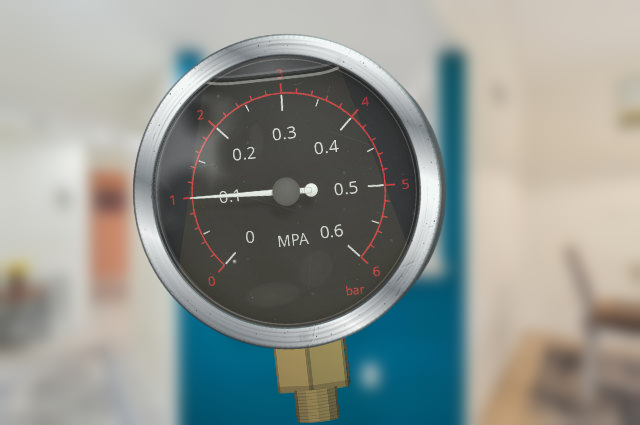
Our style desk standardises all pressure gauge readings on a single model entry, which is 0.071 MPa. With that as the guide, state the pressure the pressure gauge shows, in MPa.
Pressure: 0.1 MPa
